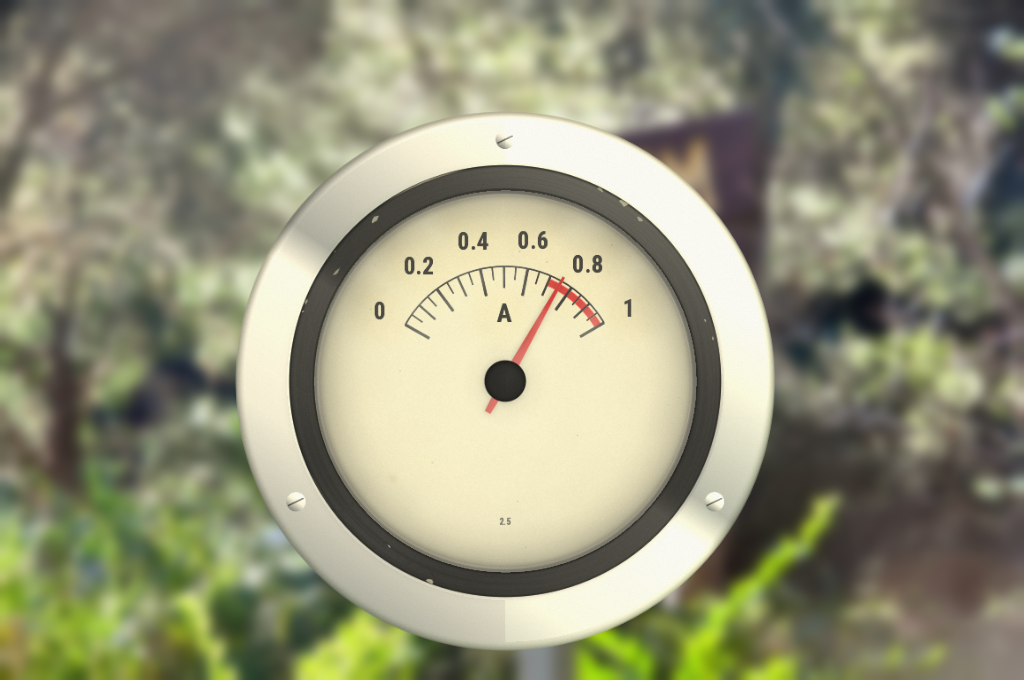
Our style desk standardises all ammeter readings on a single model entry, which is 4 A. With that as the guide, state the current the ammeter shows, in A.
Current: 0.75 A
